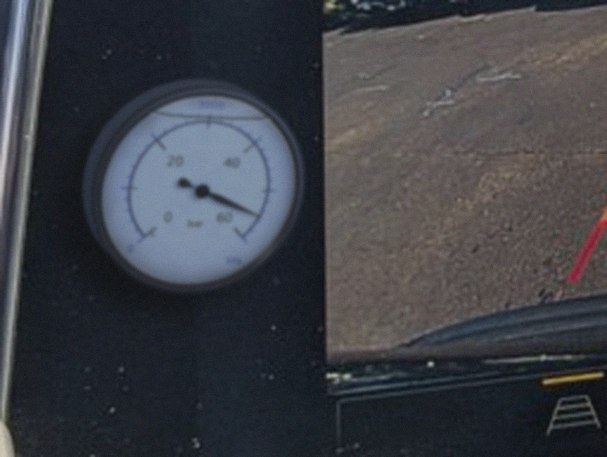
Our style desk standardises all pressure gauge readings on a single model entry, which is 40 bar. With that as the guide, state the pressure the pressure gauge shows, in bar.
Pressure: 55 bar
